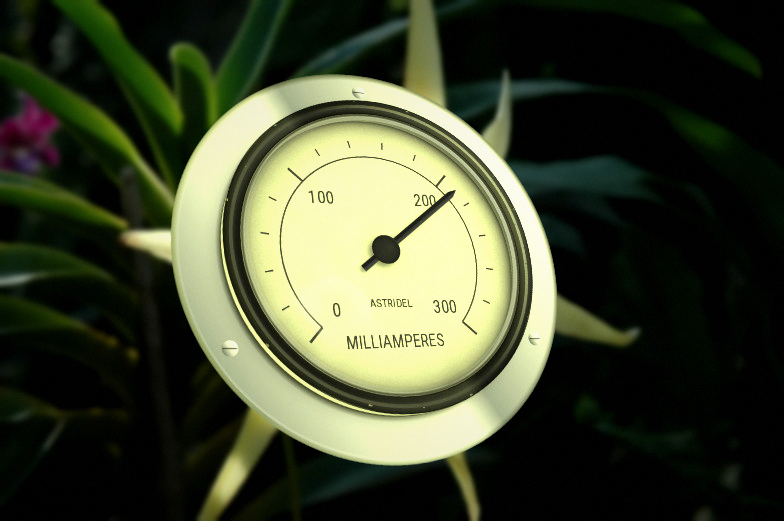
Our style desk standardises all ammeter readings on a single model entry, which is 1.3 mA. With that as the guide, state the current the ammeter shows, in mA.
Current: 210 mA
